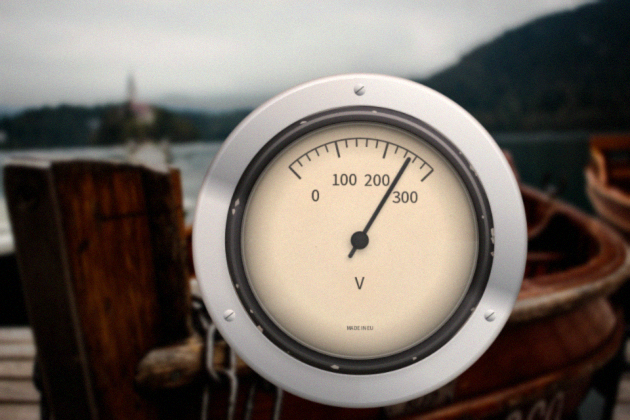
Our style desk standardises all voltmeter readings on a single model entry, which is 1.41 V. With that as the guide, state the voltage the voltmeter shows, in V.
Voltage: 250 V
